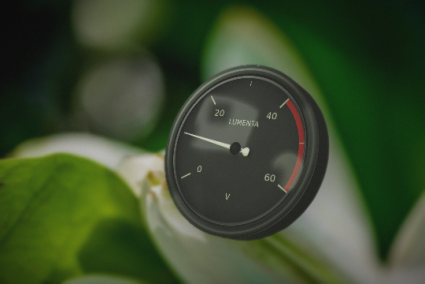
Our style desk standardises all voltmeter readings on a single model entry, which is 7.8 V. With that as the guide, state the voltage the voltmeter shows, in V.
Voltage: 10 V
